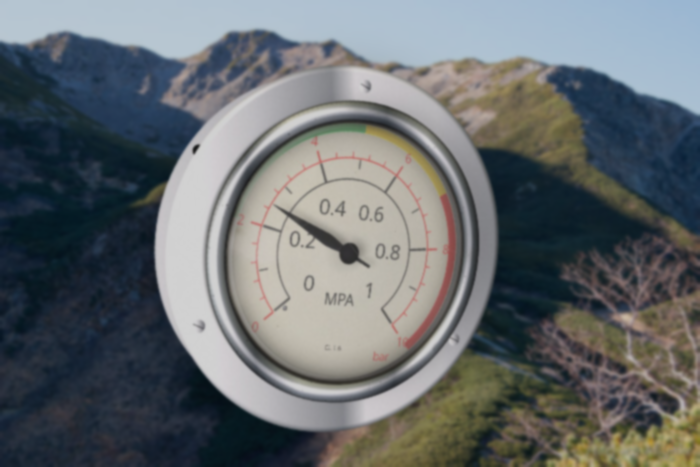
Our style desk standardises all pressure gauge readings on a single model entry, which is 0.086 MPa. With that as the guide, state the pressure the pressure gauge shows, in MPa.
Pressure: 0.25 MPa
